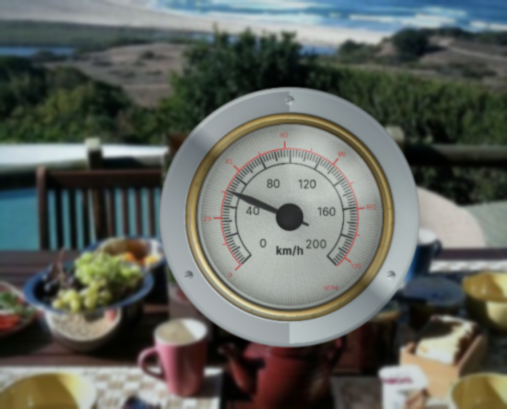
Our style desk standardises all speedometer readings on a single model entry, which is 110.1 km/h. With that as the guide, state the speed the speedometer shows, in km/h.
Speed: 50 km/h
